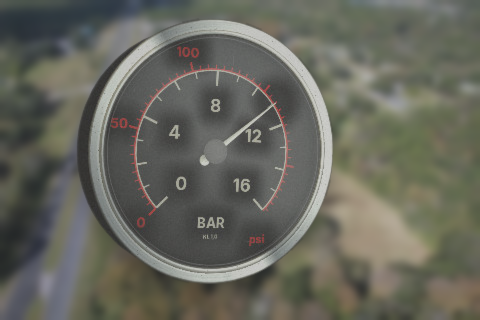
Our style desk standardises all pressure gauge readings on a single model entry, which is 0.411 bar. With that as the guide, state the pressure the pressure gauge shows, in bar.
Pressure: 11 bar
